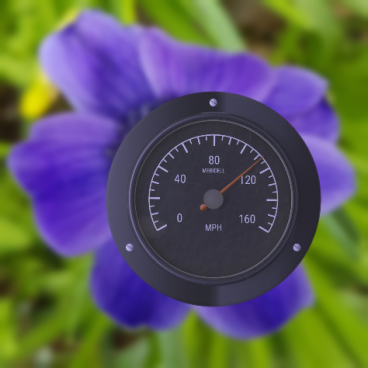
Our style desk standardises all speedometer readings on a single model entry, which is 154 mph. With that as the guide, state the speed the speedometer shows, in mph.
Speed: 112.5 mph
